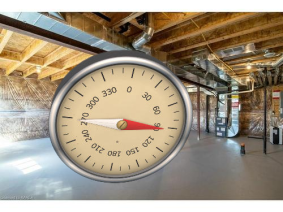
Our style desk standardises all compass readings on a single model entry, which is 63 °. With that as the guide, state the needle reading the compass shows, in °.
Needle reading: 90 °
